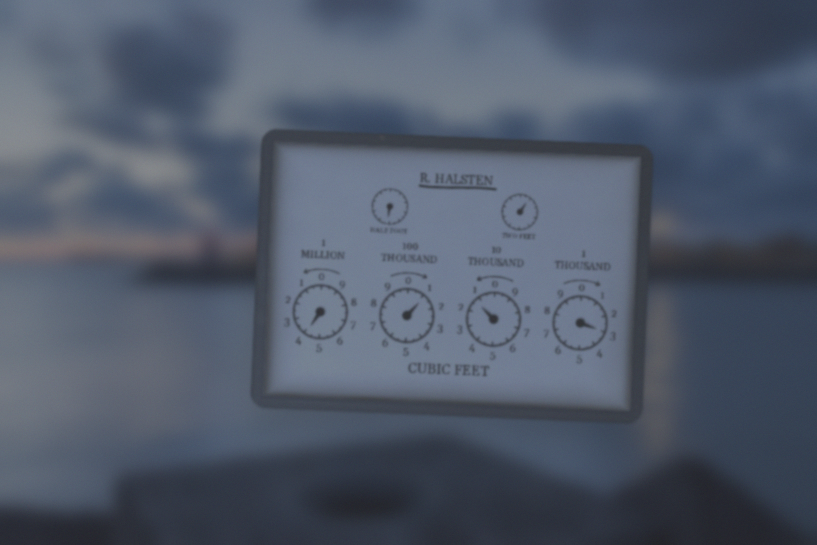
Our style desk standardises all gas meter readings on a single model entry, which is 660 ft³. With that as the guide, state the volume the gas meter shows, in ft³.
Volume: 411300 ft³
